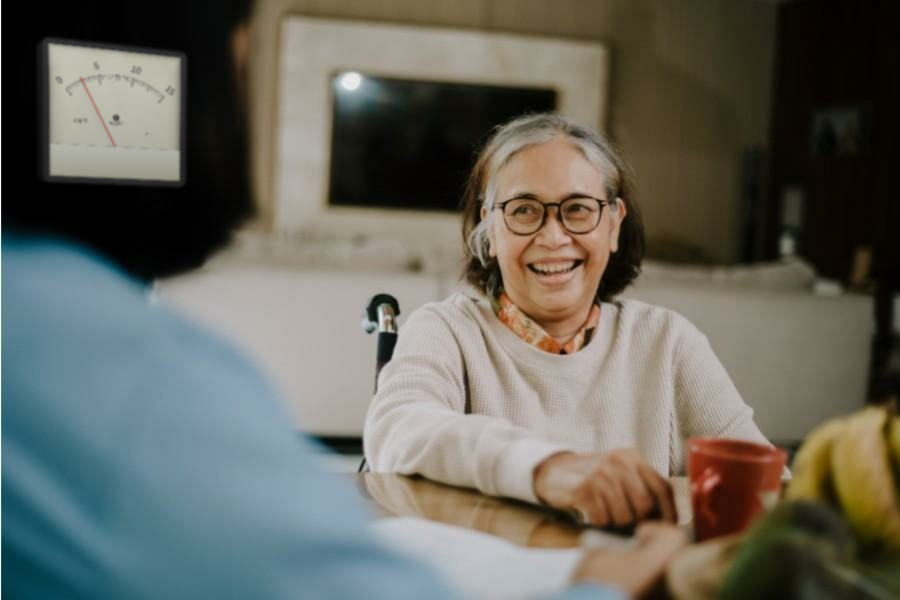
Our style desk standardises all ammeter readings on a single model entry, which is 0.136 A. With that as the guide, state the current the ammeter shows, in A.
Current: 2.5 A
